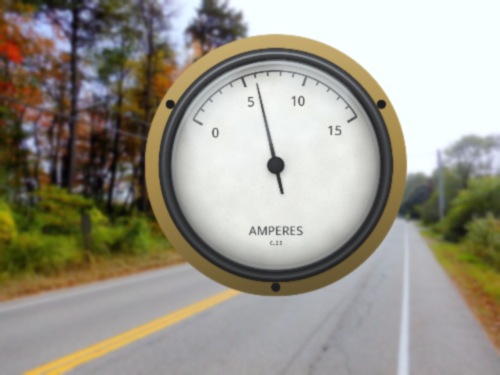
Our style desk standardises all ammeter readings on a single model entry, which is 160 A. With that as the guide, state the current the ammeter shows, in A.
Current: 6 A
